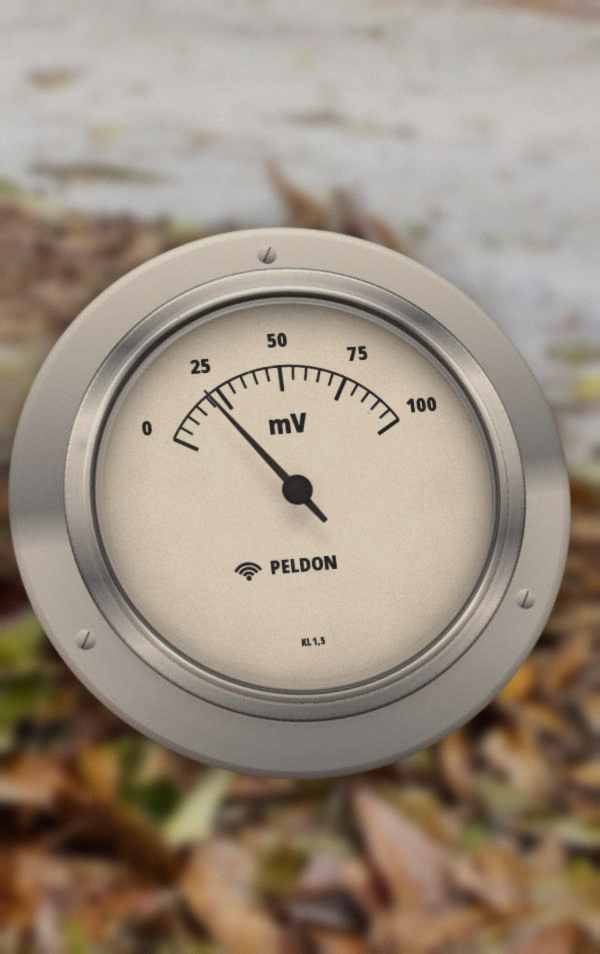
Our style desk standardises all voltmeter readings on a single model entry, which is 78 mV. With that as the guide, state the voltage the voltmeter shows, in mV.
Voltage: 20 mV
